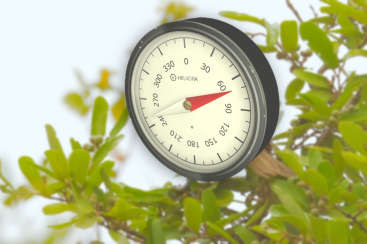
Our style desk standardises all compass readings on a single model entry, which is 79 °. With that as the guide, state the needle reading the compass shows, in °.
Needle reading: 70 °
